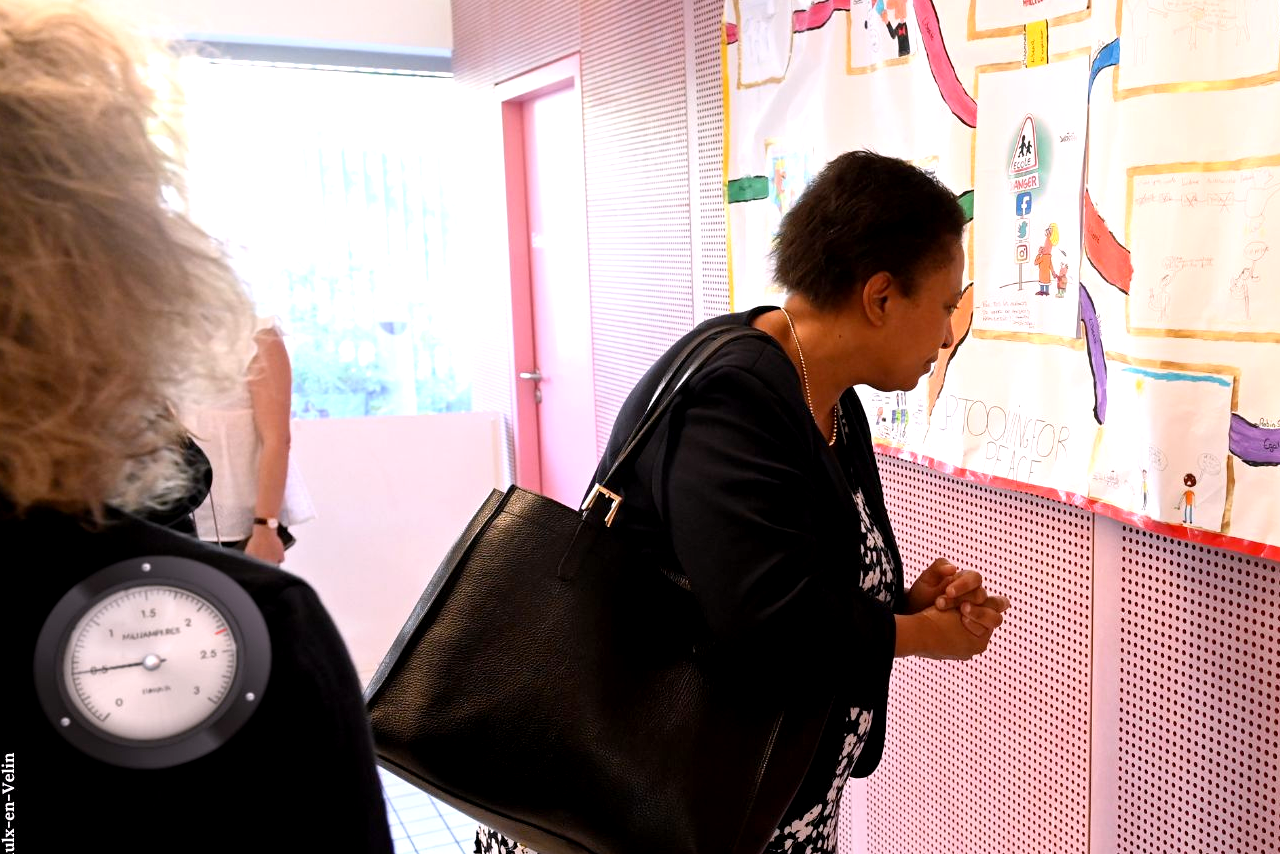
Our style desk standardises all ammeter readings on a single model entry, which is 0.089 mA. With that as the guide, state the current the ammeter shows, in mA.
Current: 0.5 mA
